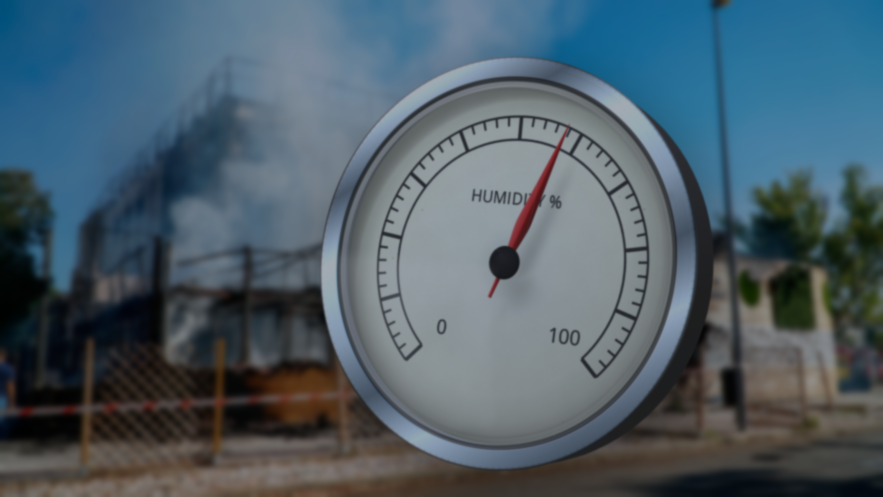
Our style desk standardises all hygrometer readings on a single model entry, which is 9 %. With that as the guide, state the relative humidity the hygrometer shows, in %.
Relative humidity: 58 %
